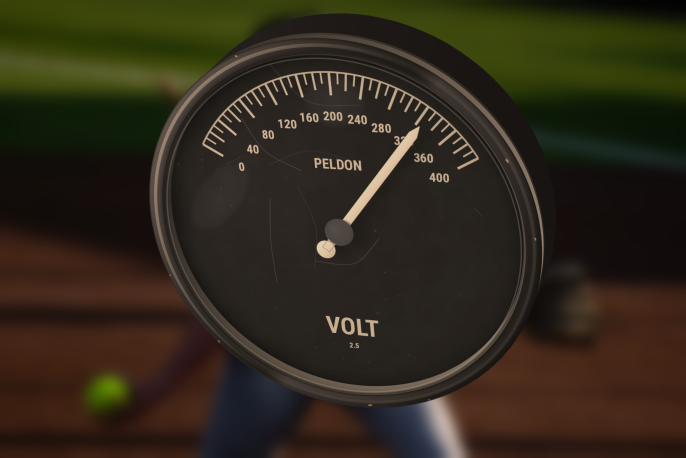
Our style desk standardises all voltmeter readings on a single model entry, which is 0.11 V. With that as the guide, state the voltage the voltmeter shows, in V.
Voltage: 325 V
